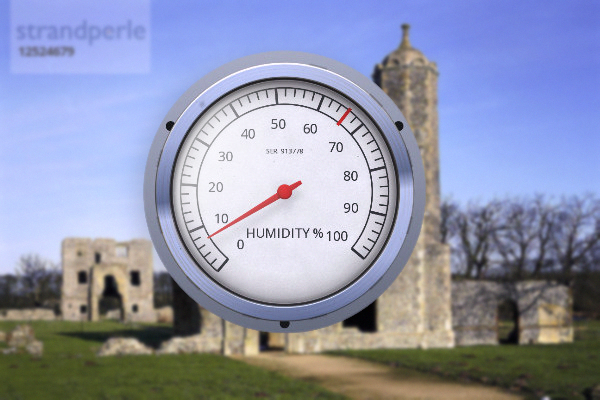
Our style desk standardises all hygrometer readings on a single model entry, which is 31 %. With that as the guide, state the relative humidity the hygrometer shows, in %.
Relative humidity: 7 %
